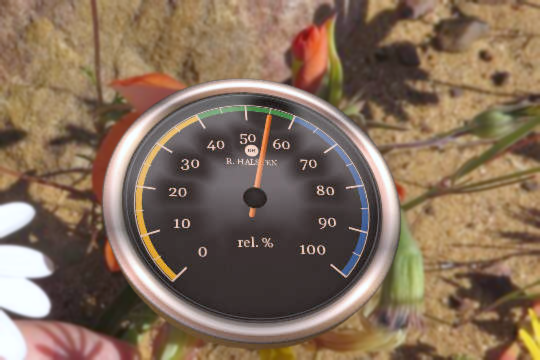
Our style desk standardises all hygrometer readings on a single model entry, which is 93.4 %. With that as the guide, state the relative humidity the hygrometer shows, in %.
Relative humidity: 55 %
